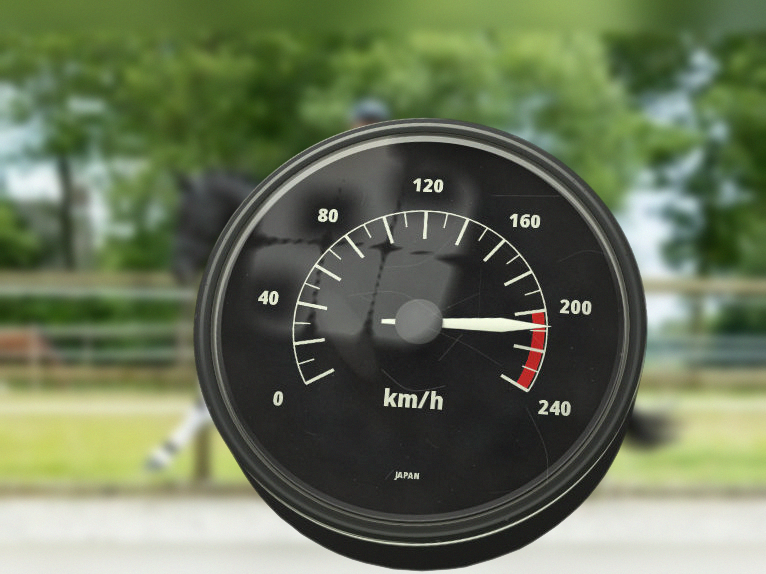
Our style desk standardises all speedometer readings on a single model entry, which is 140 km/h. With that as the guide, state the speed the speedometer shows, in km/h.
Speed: 210 km/h
